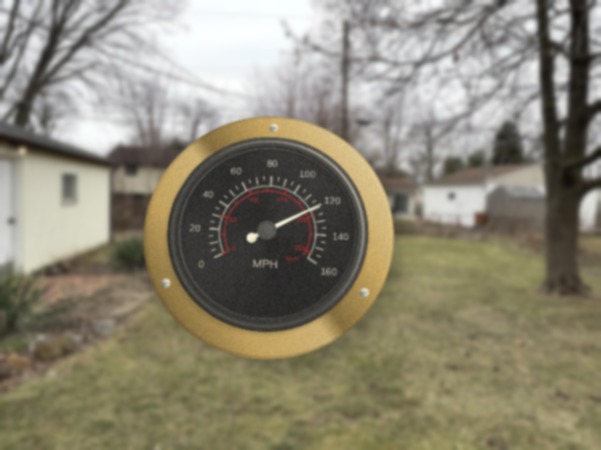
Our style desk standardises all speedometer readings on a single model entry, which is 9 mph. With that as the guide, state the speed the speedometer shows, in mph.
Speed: 120 mph
